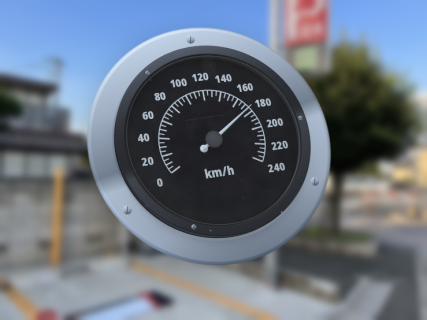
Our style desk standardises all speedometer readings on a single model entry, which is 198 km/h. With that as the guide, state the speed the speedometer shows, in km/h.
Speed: 175 km/h
